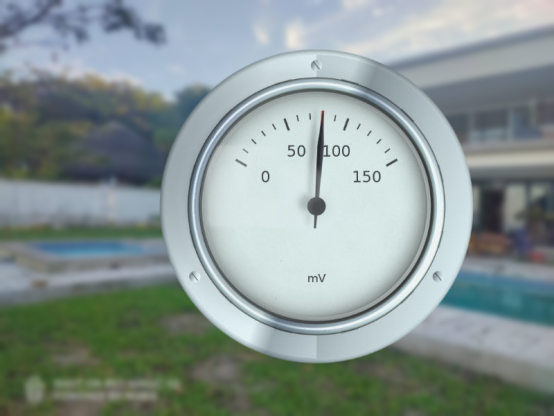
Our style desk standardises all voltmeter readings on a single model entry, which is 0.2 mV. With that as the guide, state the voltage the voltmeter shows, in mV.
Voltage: 80 mV
